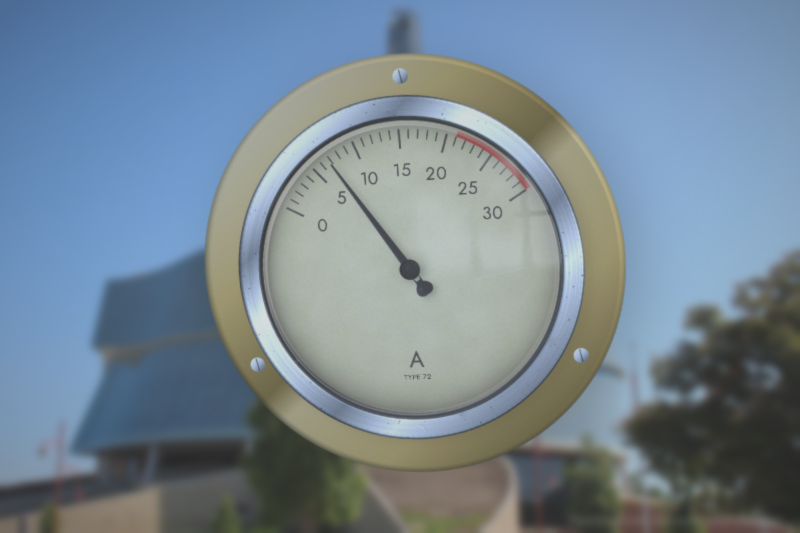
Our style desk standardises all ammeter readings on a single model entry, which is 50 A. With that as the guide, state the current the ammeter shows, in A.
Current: 7 A
